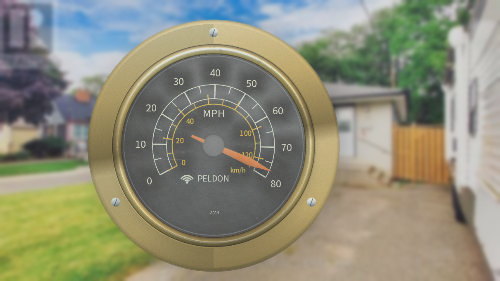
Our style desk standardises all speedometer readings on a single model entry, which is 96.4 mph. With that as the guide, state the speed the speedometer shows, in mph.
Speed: 77.5 mph
